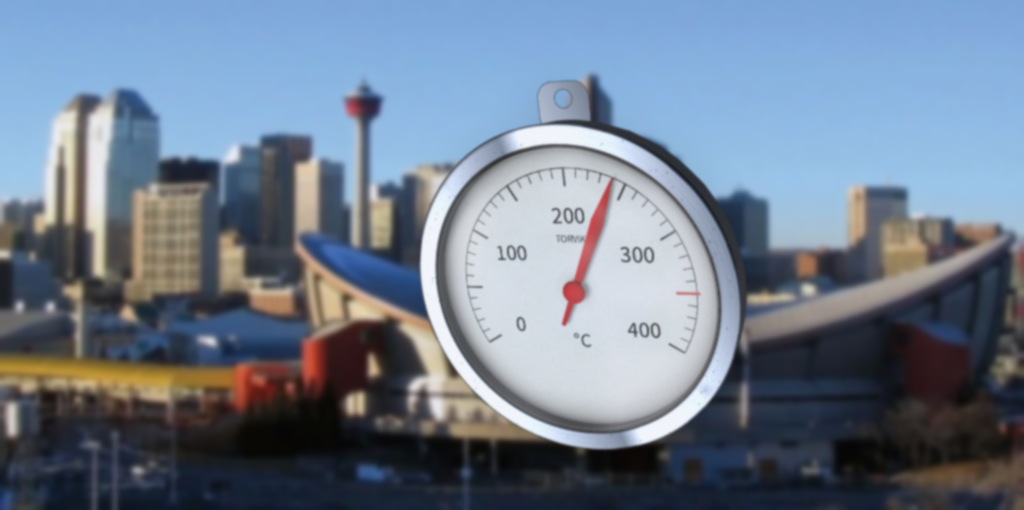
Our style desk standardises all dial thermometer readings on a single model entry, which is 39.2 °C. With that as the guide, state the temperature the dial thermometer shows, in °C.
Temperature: 240 °C
